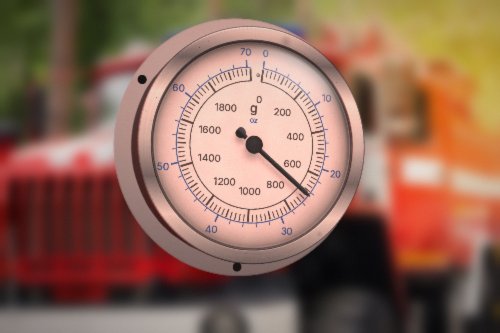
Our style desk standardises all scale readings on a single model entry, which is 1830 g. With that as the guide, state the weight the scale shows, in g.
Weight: 700 g
